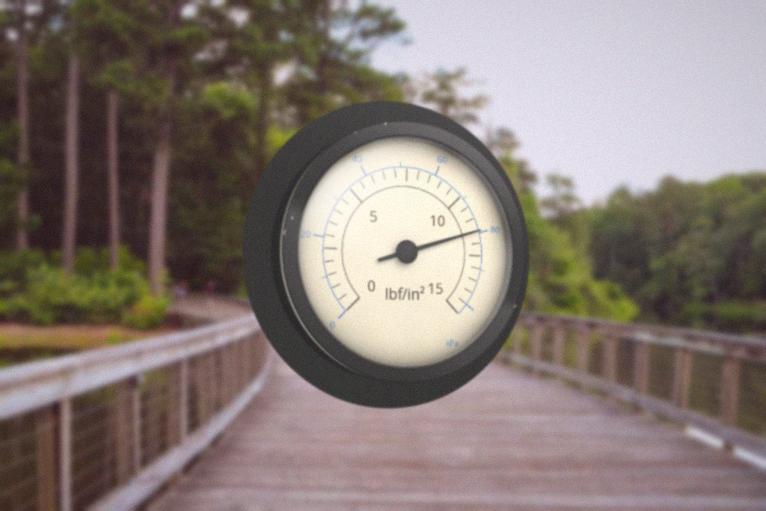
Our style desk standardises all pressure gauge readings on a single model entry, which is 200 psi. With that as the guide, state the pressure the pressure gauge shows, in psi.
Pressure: 11.5 psi
